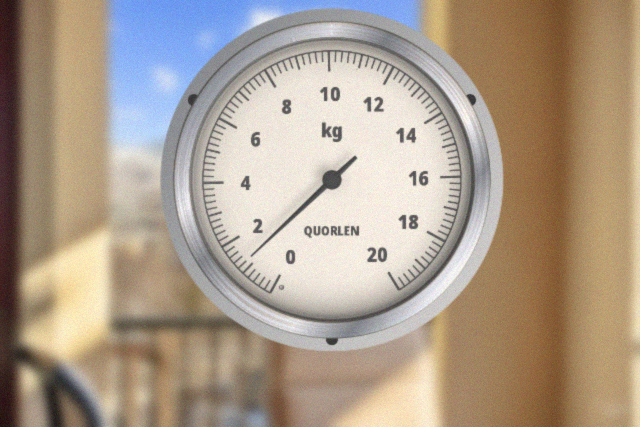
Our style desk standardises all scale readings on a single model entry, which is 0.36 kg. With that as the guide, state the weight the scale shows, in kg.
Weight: 1.2 kg
